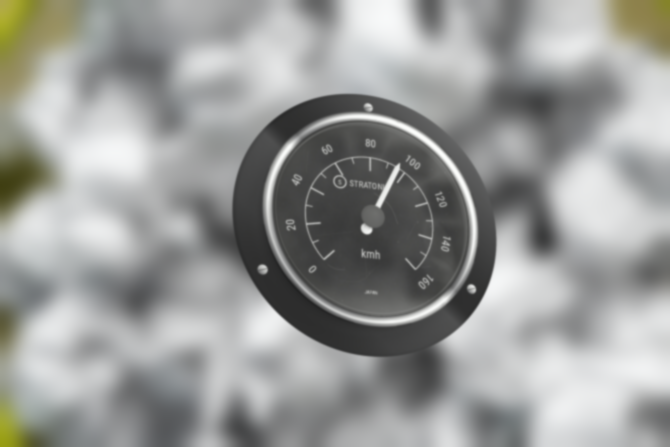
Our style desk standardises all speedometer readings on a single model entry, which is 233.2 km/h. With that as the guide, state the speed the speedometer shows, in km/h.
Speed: 95 km/h
